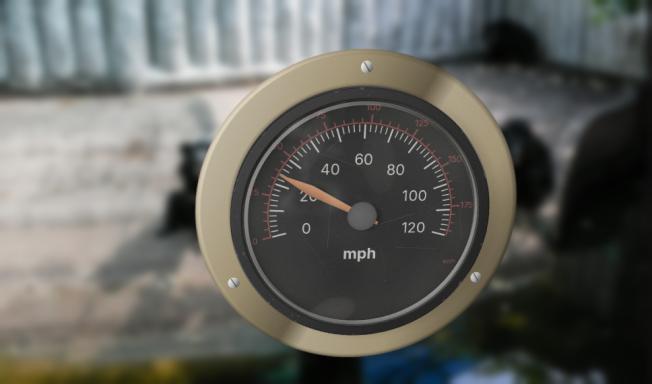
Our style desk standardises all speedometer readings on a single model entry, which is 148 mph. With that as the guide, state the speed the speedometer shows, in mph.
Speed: 24 mph
